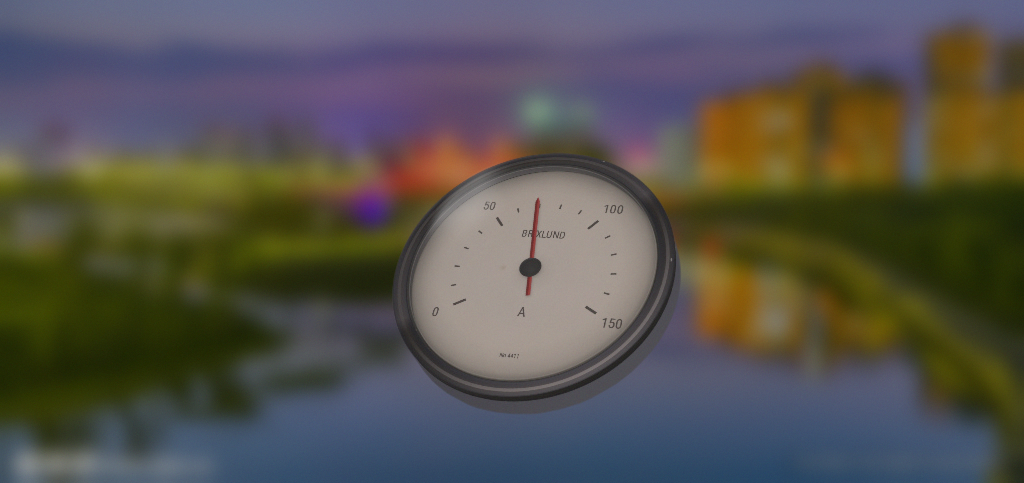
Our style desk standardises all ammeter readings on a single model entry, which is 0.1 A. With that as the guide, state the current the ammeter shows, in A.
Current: 70 A
